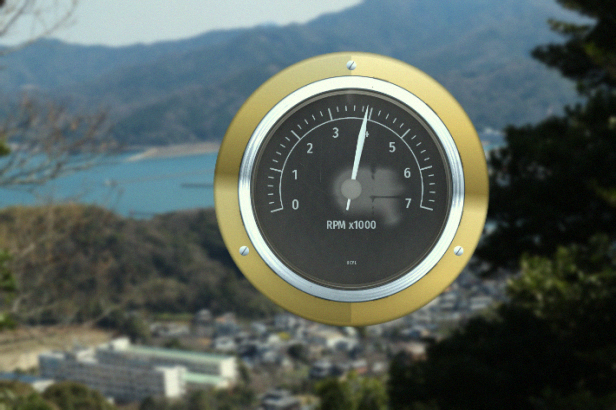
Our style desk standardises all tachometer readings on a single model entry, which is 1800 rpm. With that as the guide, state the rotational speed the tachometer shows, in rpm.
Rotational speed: 3900 rpm
